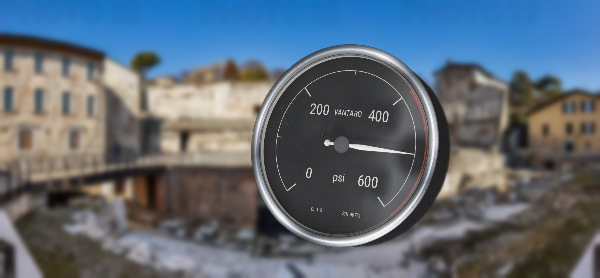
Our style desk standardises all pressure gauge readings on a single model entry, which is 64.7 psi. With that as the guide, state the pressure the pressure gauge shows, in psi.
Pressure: 500 psi
